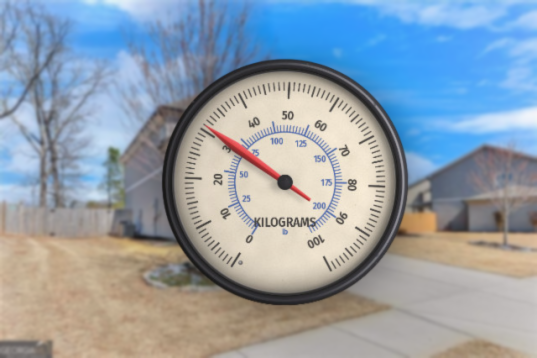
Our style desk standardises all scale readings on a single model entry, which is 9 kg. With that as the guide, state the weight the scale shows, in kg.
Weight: 31 kg
